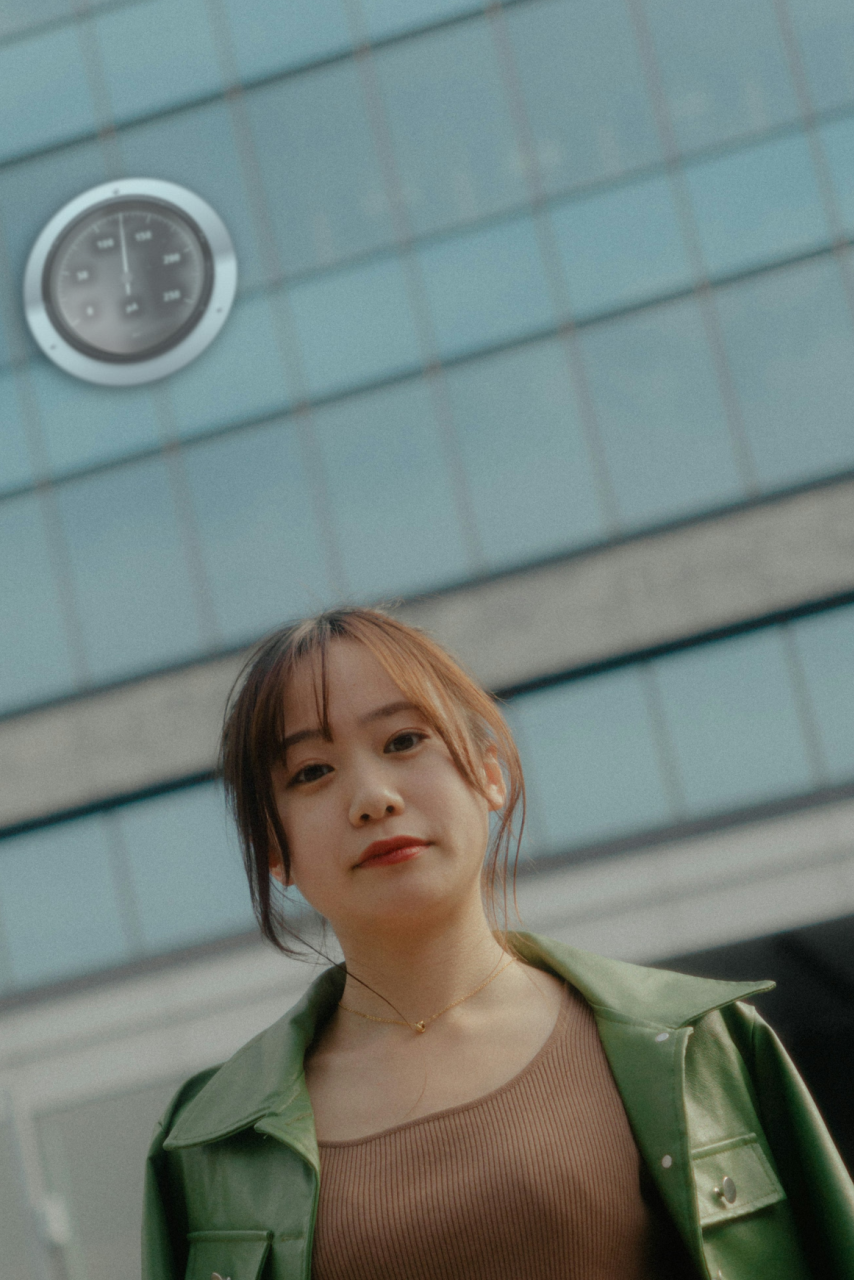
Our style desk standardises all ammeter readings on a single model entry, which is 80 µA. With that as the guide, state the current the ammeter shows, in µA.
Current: 125 µA
